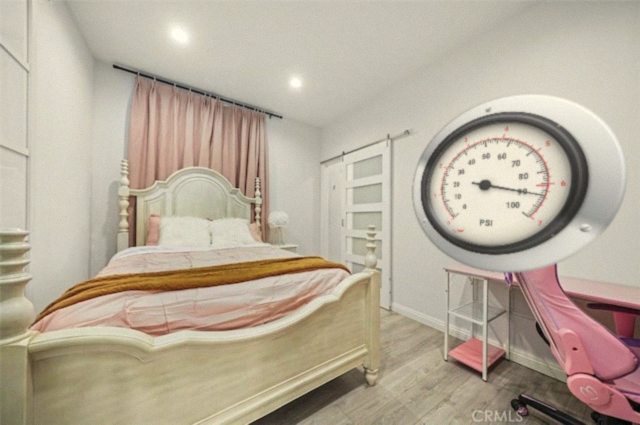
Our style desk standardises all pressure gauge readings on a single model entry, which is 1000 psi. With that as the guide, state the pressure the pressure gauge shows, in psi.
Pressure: 90 psi
